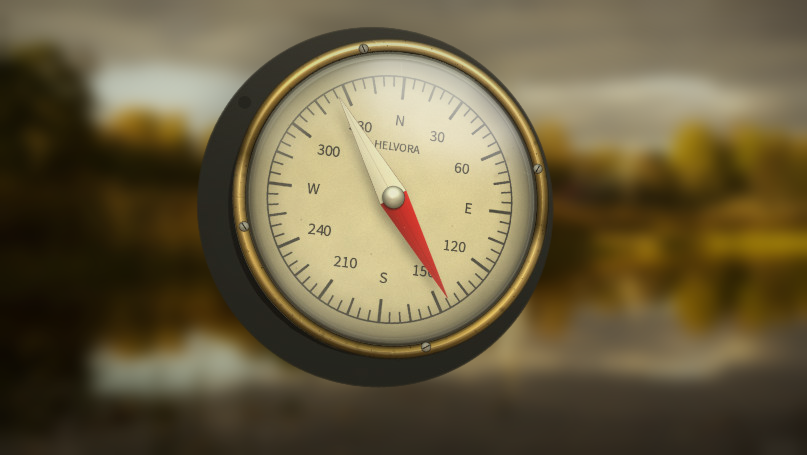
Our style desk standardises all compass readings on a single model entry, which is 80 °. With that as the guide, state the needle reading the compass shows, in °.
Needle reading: 145 °
